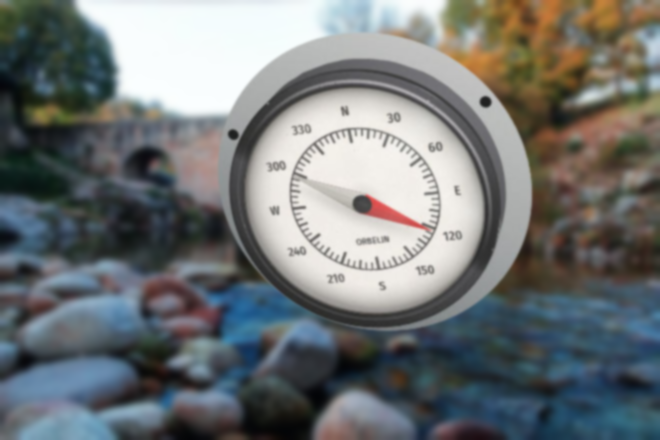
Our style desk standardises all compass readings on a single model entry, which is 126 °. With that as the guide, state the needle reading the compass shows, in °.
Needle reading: 120 °
